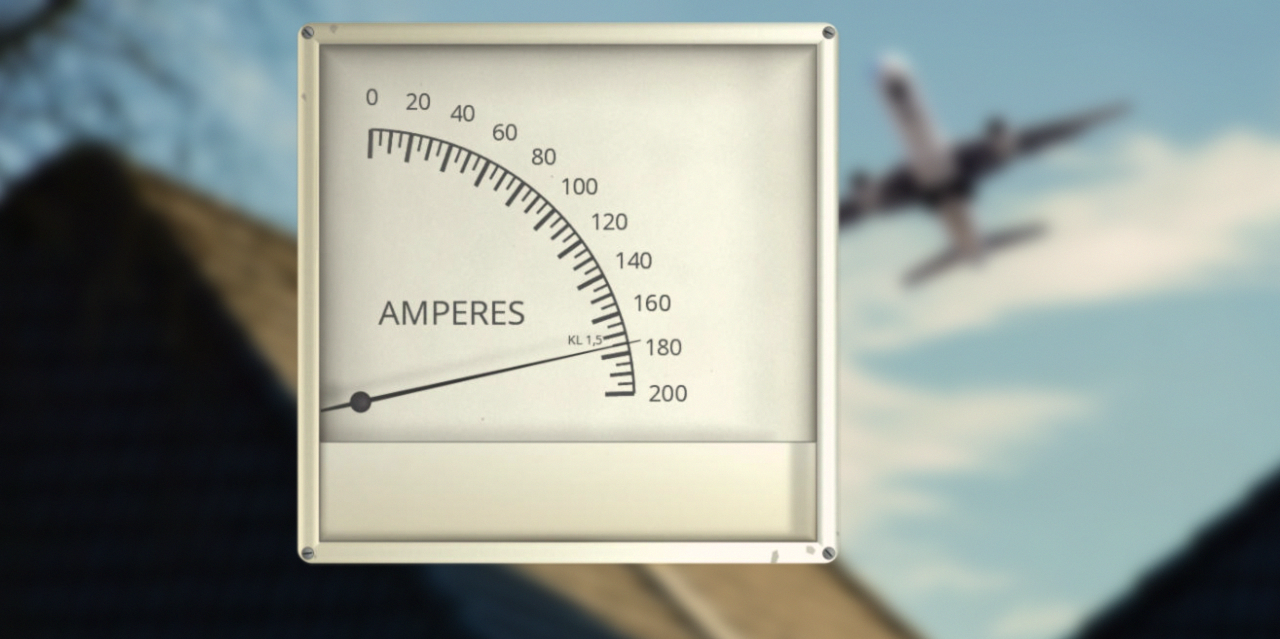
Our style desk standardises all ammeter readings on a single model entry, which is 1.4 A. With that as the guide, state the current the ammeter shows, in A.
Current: 175 A
